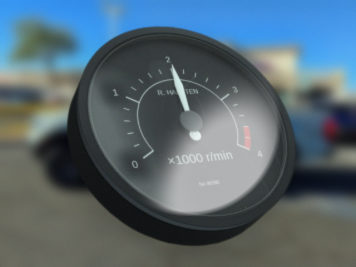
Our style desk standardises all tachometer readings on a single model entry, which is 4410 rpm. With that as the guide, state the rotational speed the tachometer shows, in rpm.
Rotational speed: 2000 rpm
